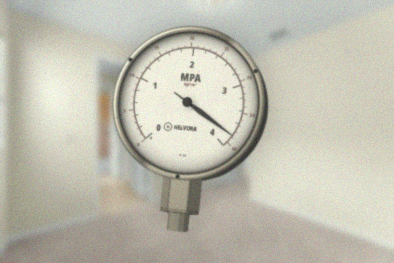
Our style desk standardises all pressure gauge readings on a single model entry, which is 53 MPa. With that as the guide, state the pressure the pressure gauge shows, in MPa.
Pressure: 3.8 MPa
